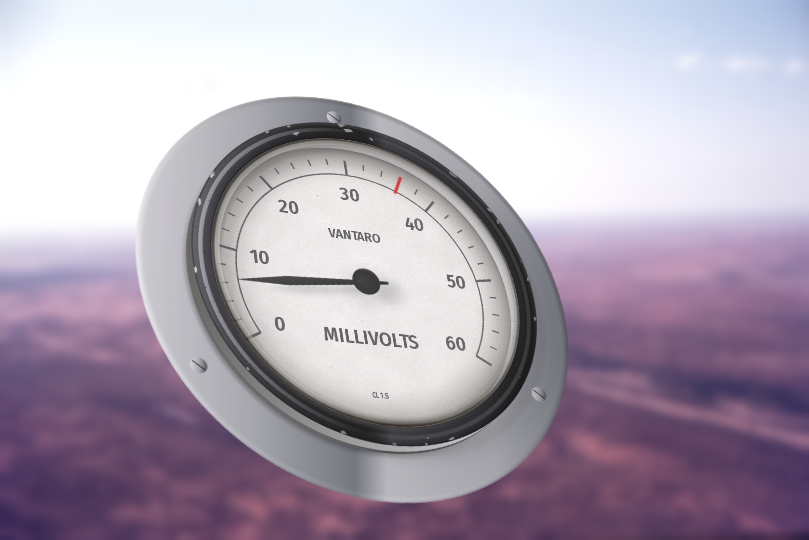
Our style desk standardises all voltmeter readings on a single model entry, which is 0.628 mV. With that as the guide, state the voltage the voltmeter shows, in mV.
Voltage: 6 mV
